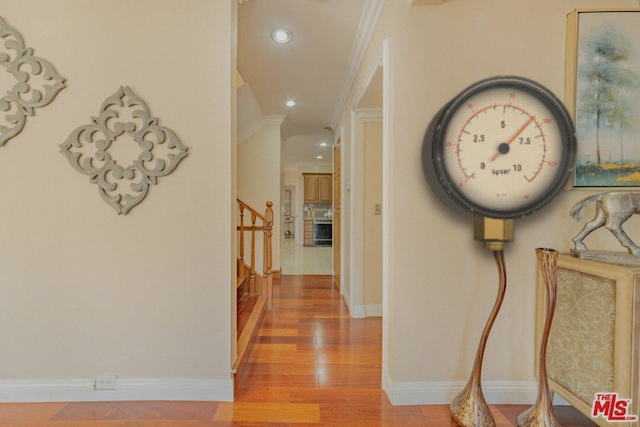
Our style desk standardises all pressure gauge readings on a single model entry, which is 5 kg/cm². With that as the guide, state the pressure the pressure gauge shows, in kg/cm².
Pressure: 6.5 kg/cm²
